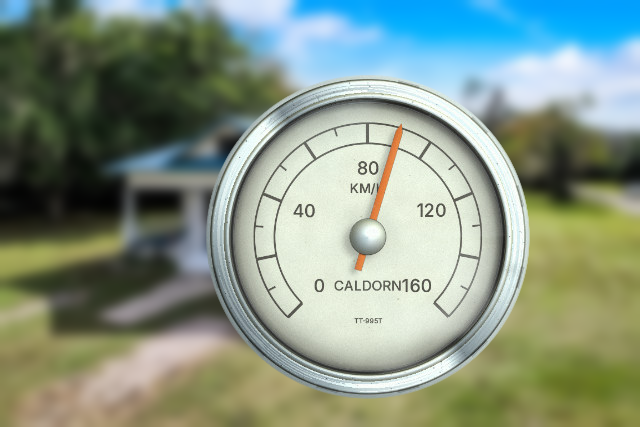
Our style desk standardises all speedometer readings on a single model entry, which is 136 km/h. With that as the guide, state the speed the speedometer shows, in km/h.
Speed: 90 km/h
